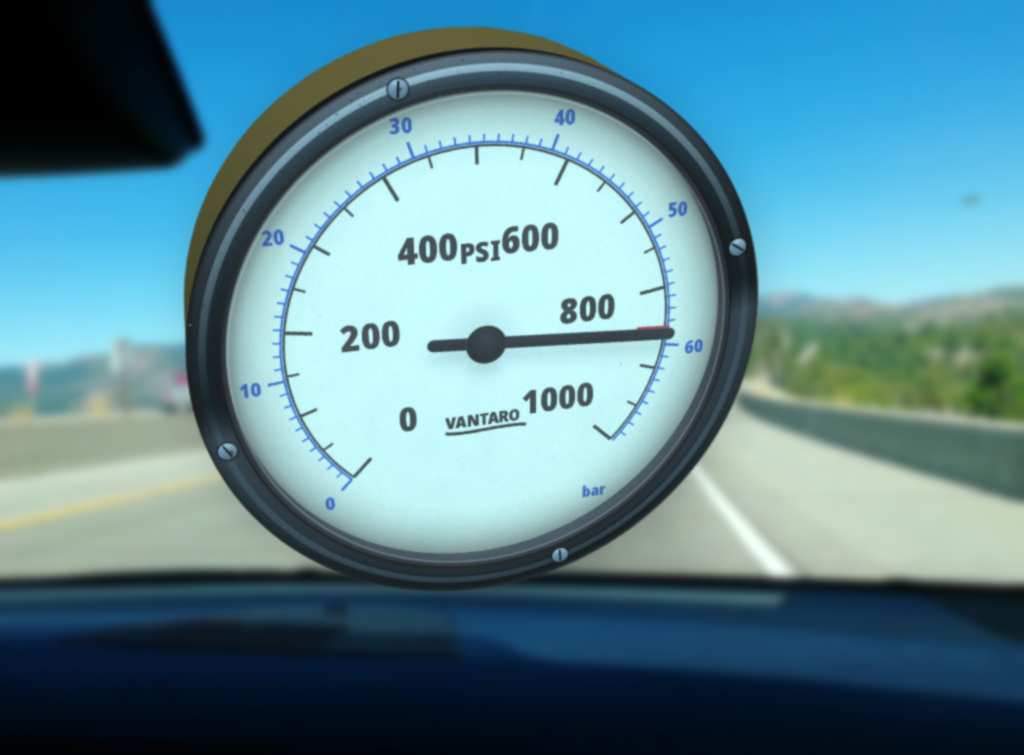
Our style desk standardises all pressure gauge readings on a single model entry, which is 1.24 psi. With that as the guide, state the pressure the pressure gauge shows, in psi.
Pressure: 850 psi
